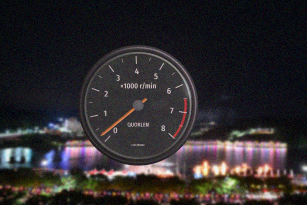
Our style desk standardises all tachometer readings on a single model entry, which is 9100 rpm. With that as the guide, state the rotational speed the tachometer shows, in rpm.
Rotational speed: 250 rpm
